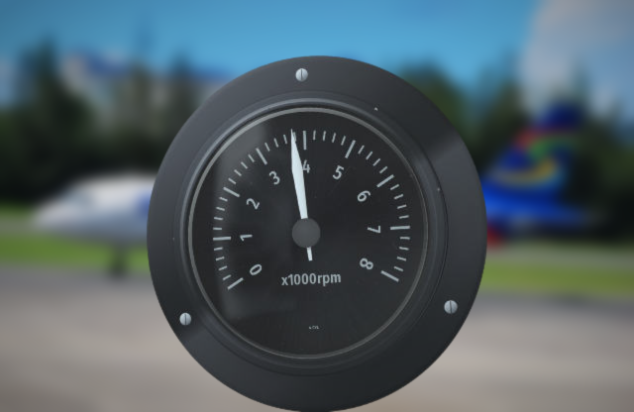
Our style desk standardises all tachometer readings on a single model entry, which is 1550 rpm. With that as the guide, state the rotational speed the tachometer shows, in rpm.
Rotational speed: 3800 rpm
